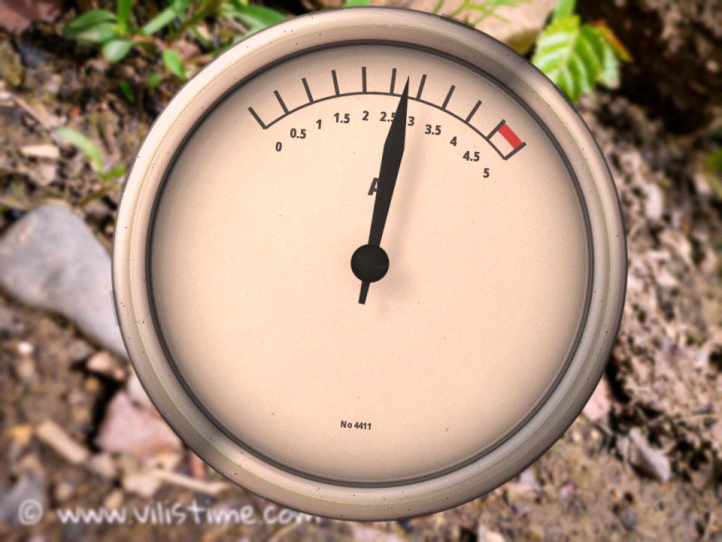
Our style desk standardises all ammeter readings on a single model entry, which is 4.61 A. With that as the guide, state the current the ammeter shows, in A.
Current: 2.75 A
